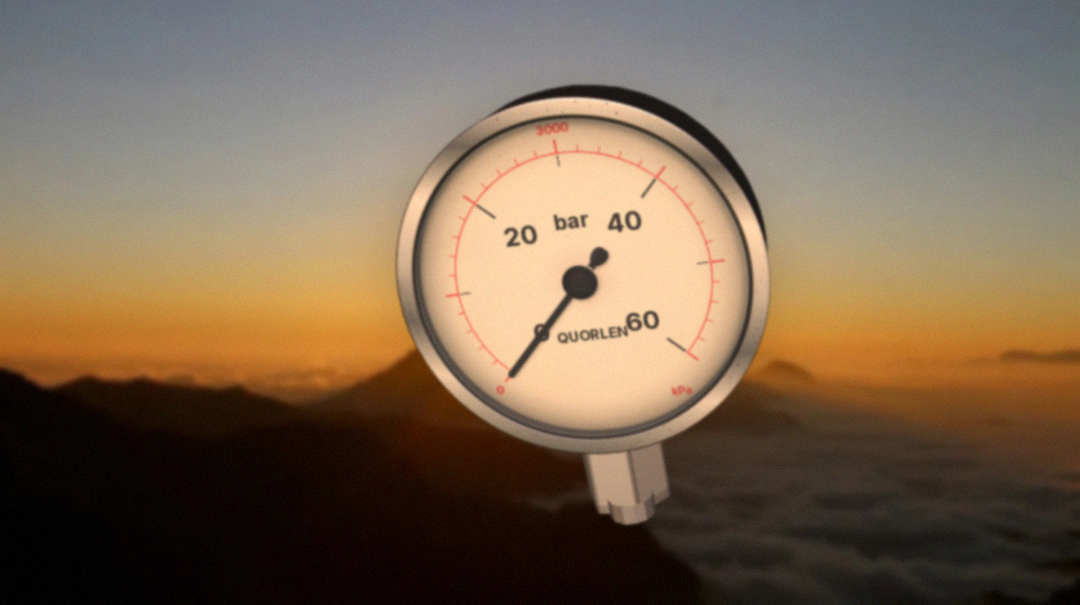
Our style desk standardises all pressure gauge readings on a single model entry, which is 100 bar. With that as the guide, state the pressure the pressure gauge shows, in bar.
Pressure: 0 bar
